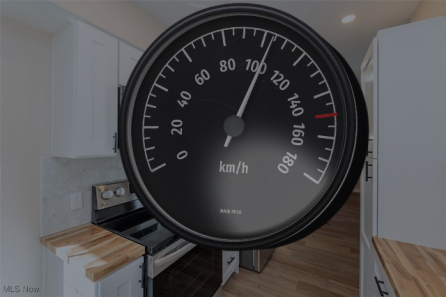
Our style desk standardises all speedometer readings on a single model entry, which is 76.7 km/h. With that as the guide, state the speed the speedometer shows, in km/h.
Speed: 105 km/h
